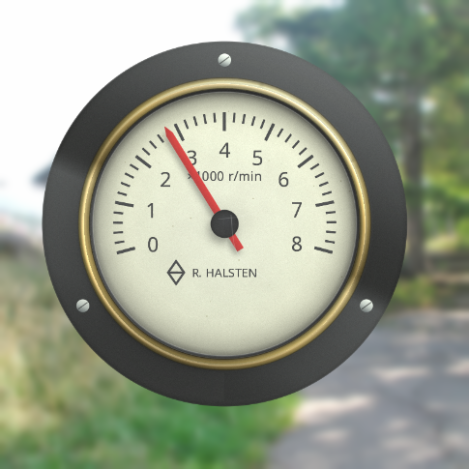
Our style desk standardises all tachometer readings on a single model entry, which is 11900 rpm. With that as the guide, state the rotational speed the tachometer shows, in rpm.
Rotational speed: 2800 rpm
